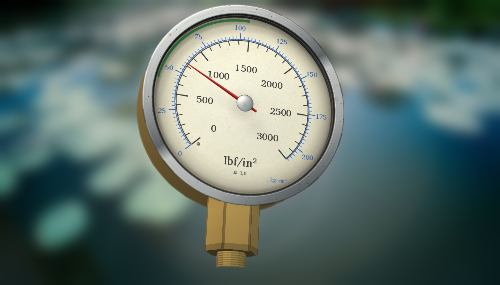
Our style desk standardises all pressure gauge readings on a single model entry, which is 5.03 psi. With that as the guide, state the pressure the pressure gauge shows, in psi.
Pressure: 800 psi
